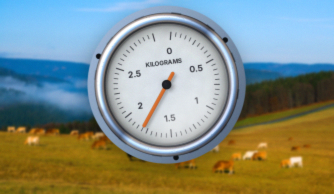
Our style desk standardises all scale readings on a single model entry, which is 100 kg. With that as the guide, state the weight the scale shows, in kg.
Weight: 1.8 kg
